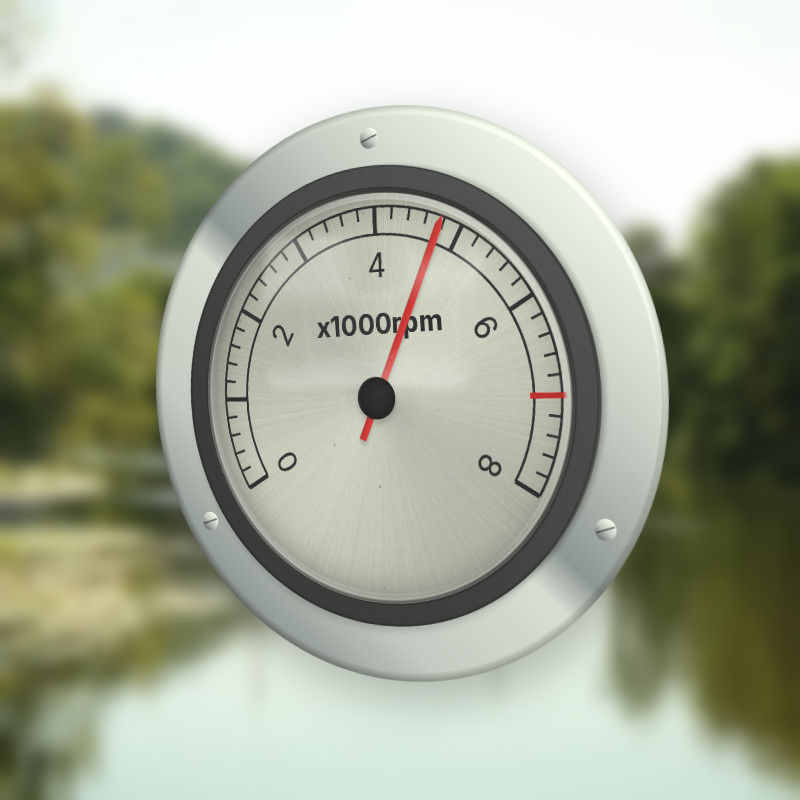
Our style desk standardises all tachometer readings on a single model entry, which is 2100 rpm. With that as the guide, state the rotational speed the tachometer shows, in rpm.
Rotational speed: 4800 rpm
